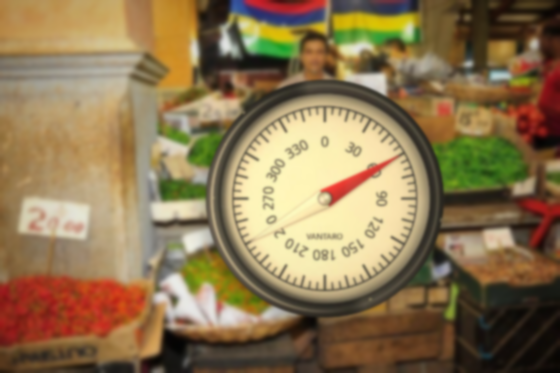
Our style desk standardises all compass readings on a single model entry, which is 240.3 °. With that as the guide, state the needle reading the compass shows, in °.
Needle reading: 60 °
